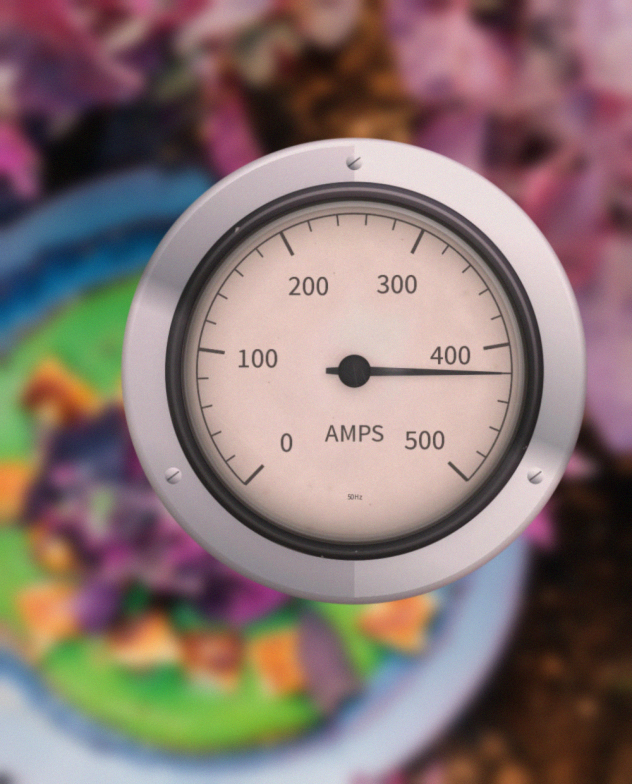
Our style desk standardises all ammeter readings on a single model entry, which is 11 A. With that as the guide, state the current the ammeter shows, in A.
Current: 420 A
